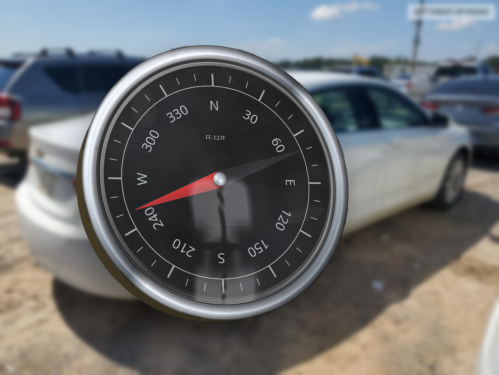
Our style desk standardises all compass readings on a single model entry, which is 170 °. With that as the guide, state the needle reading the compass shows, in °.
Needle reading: 250 °
